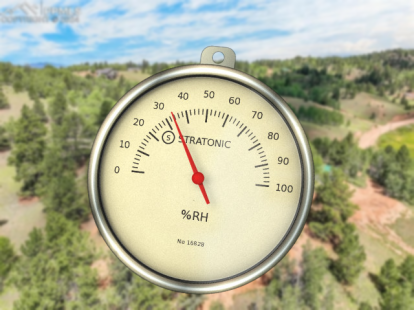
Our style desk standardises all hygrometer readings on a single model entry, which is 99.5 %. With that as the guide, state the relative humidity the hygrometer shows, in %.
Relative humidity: 34 %
